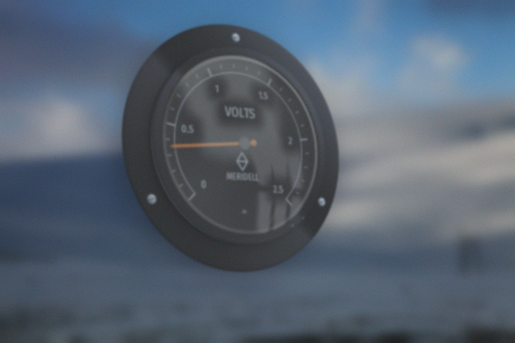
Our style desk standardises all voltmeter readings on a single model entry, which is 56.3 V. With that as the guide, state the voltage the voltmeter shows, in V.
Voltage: 0.35 V
